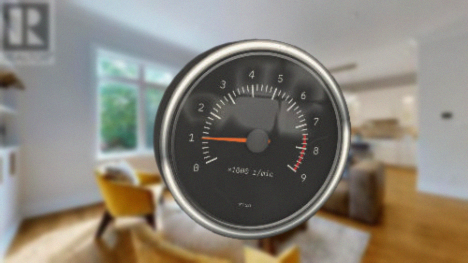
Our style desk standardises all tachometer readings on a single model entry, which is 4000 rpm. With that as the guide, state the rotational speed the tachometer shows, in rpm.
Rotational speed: 1000 rpm
